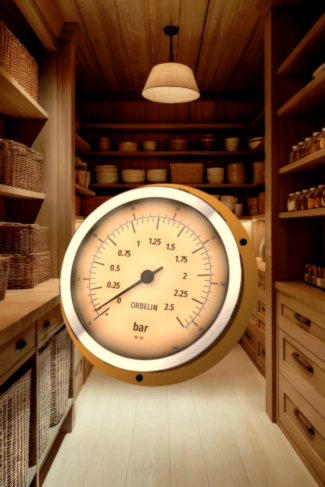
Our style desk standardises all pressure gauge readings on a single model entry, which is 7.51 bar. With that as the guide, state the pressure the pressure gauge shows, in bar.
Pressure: 0.05 bar
